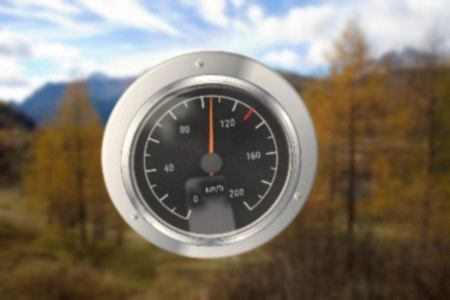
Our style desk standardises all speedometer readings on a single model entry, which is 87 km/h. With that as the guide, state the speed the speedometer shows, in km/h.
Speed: 105 km/h
